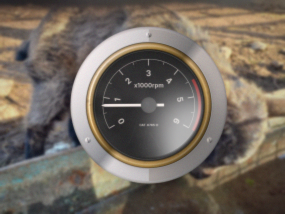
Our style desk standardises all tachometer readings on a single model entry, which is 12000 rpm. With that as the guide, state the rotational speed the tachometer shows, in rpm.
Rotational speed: 750 rpm
